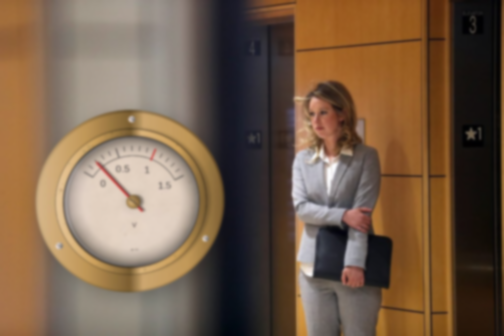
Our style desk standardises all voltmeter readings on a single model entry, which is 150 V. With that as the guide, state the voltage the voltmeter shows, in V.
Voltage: 0.2 V
